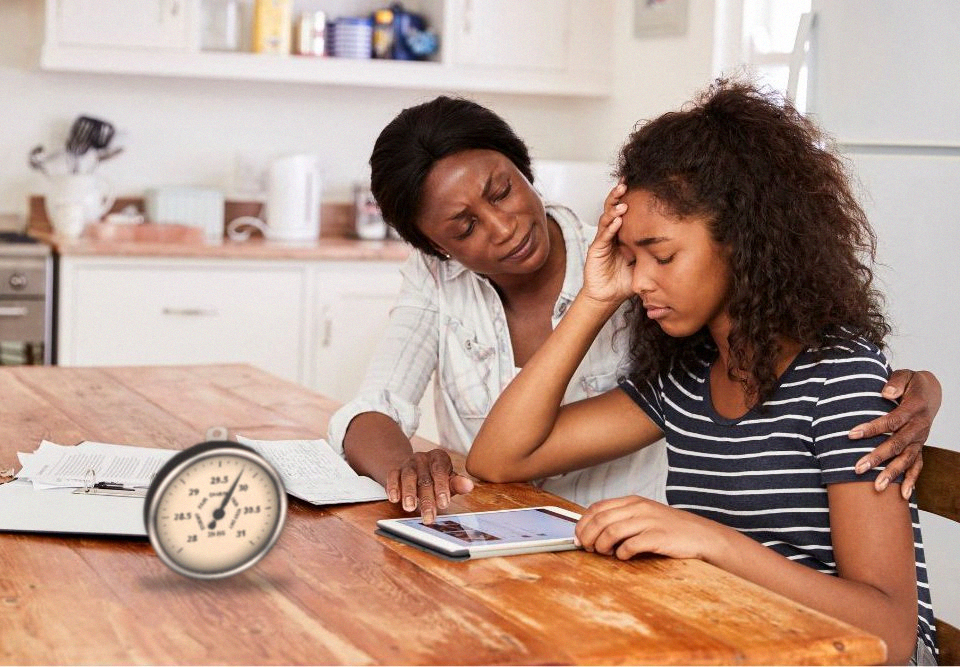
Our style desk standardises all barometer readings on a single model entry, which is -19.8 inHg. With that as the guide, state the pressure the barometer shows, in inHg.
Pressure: 29.8 inHg
